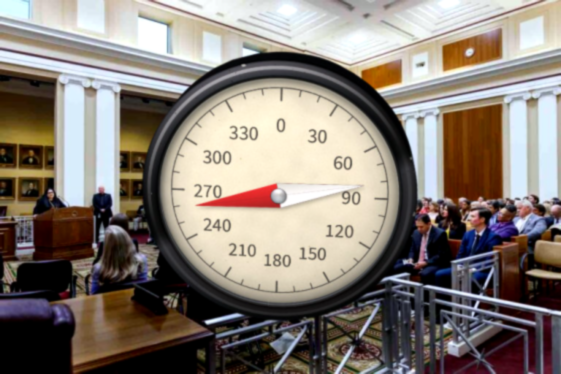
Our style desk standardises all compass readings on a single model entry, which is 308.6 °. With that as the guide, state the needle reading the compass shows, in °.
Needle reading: 260 °
